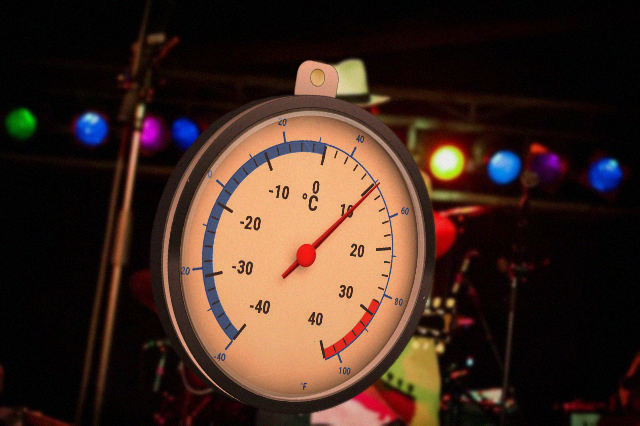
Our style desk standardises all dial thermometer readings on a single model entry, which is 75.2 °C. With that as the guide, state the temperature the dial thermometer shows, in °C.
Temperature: 10 °C
